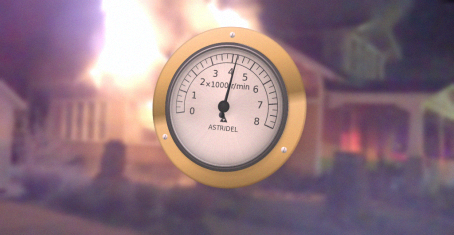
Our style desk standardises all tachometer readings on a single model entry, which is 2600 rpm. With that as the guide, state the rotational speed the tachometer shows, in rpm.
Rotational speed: 4250 rpm
